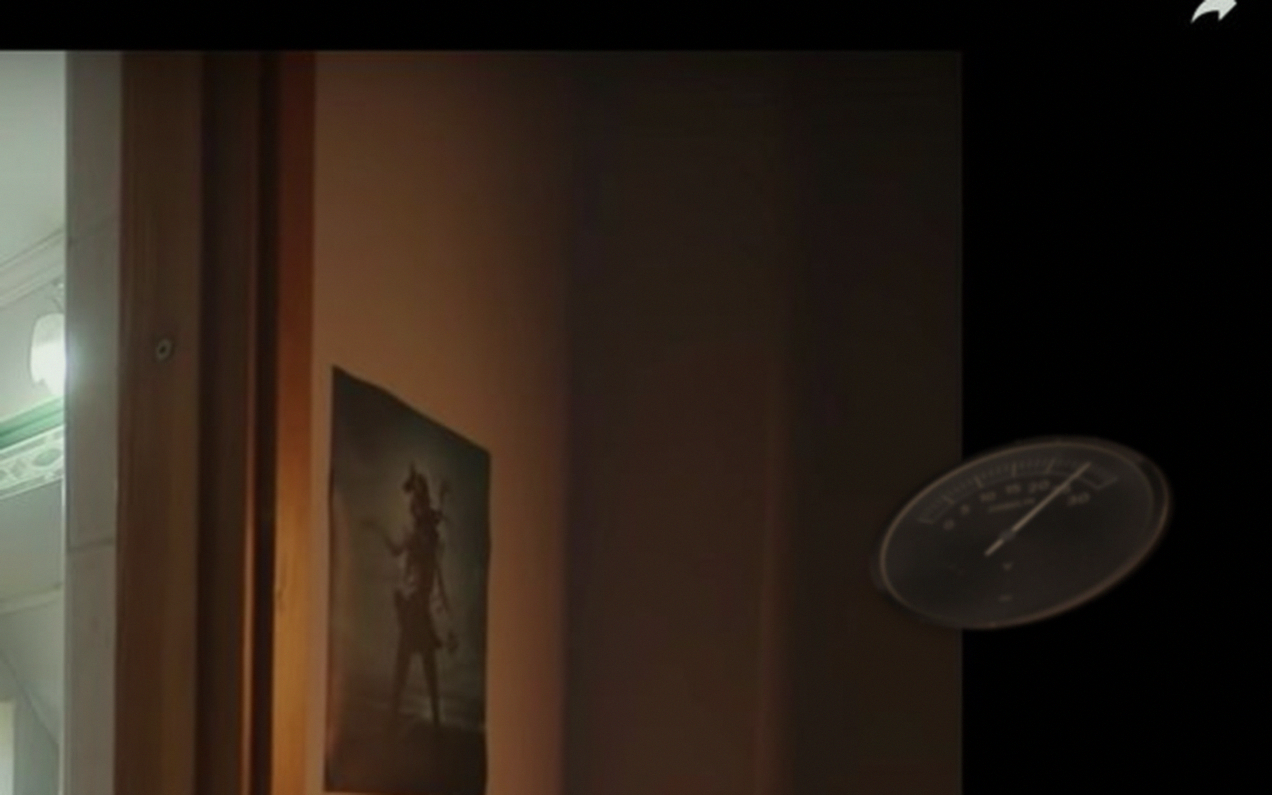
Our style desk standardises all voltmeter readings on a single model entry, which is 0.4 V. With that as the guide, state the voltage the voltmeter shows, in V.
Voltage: 25 V
